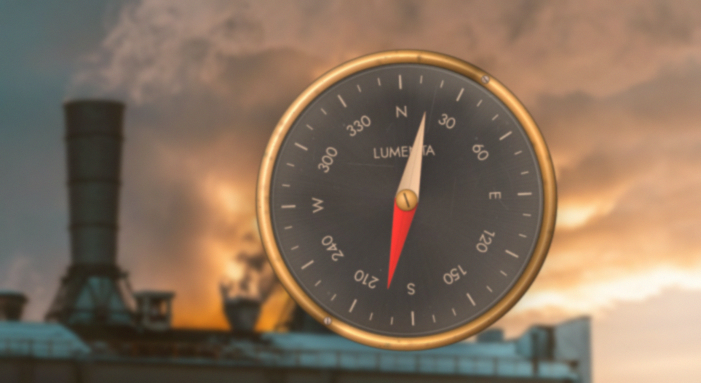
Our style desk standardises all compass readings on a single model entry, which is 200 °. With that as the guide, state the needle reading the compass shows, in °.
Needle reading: 195 °
